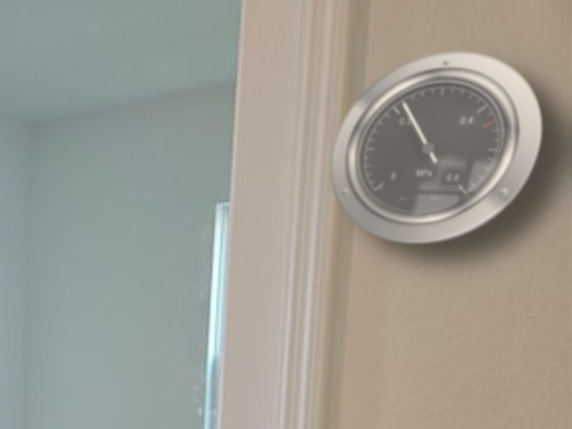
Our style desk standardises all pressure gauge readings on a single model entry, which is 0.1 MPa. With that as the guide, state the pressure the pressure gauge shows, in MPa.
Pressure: 0.22 MPa
